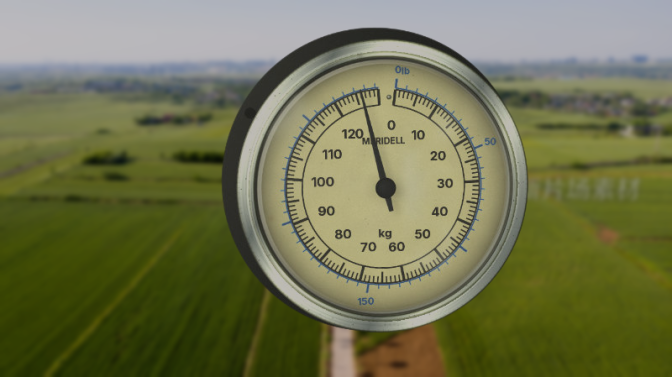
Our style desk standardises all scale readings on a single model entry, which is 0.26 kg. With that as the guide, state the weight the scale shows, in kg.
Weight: 126 kg
